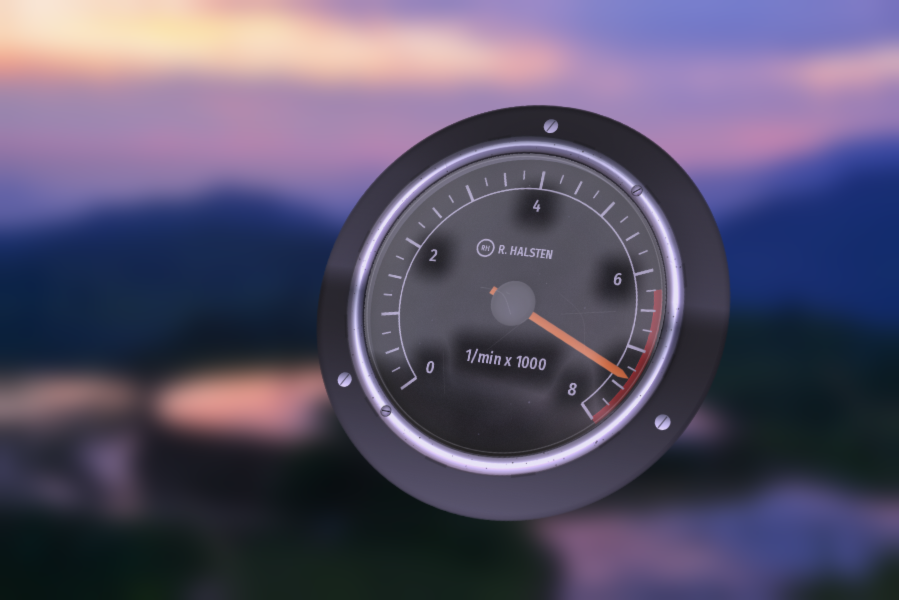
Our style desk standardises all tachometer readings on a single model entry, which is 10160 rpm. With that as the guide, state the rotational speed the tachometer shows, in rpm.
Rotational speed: 7375 rpm
